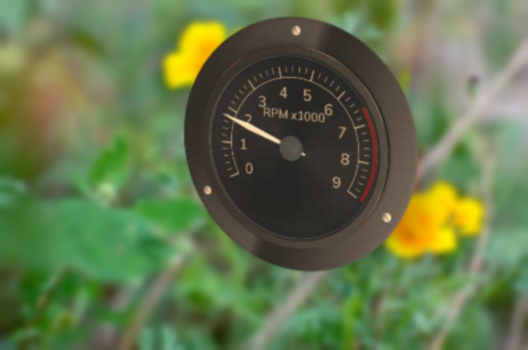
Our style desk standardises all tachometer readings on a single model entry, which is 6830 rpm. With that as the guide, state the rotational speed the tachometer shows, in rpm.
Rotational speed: 1800 rpm
